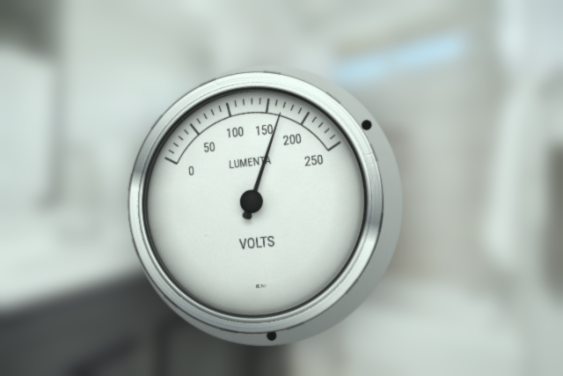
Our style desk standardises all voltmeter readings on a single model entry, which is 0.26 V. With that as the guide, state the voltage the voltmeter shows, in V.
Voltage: 170 V
